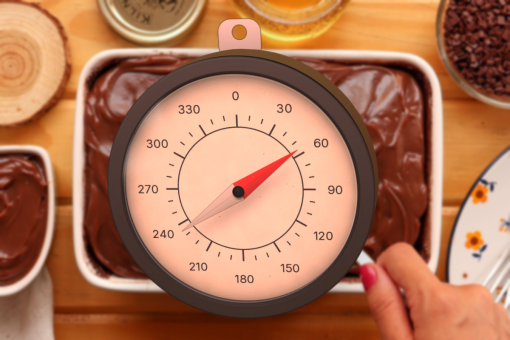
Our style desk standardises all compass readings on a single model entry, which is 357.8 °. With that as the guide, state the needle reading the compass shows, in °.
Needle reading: 55 °
